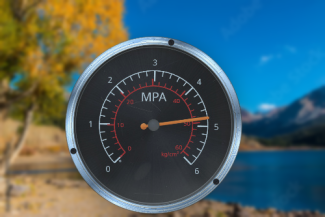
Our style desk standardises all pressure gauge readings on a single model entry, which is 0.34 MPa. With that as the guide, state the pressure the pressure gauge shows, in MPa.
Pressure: 4.8 MPa
